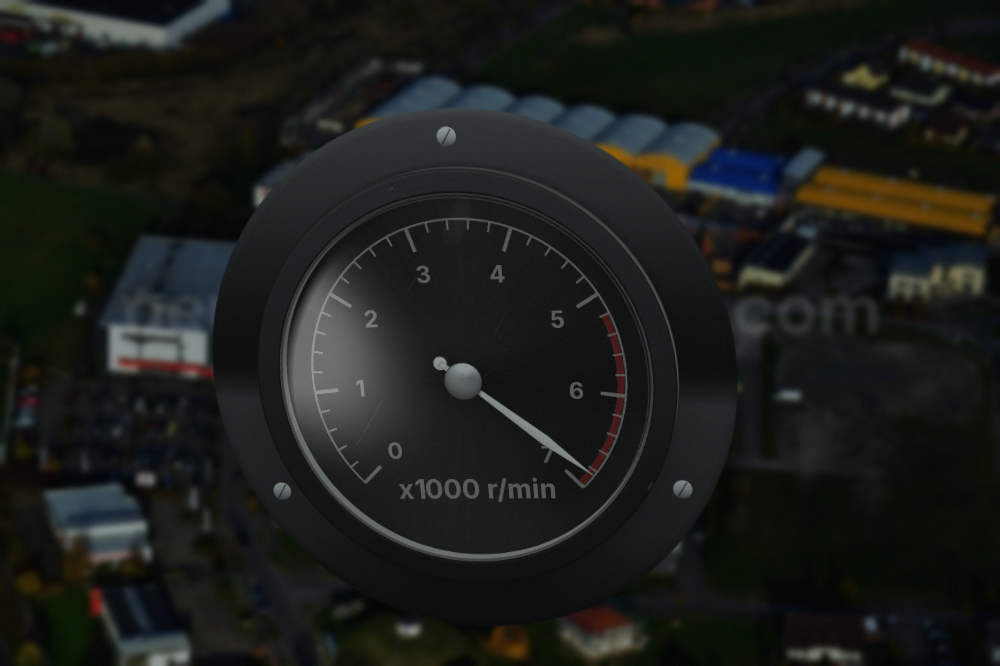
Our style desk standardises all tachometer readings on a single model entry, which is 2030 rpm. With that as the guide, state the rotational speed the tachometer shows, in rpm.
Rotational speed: 6800 rpm
